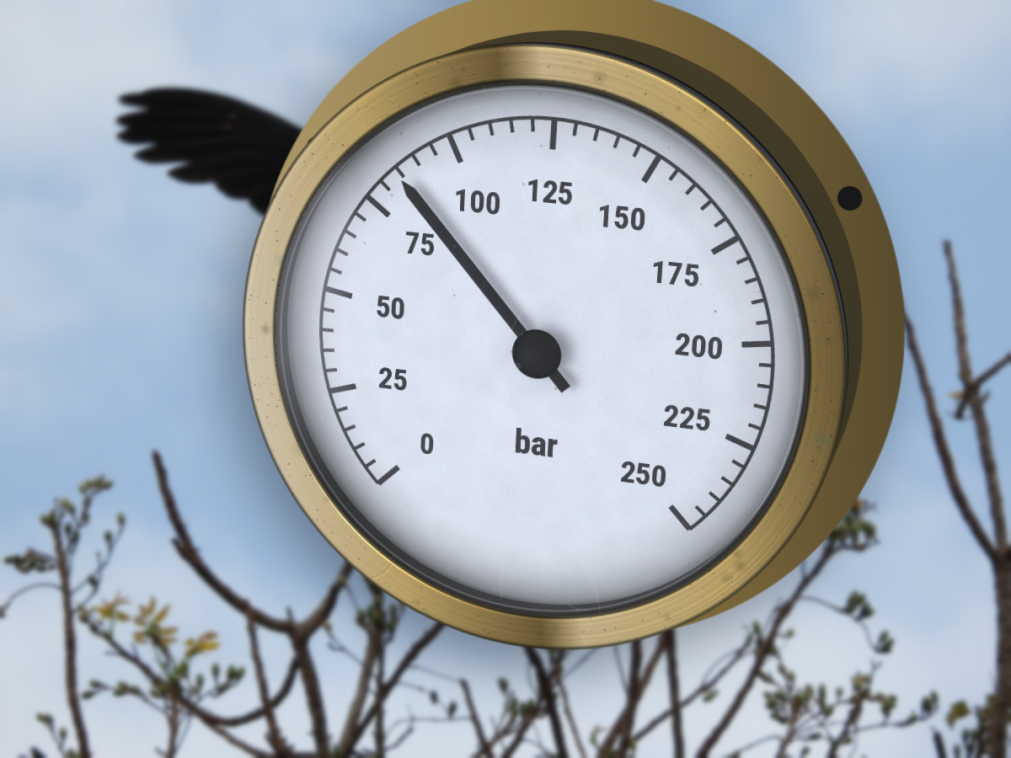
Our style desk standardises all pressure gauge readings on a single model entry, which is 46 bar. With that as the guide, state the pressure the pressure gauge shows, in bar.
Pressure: 85 bar
